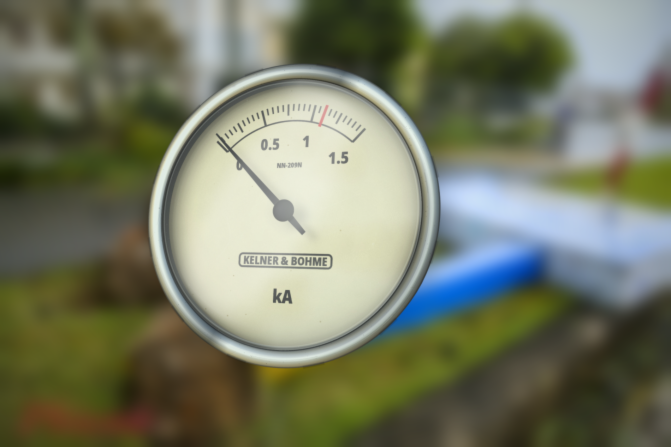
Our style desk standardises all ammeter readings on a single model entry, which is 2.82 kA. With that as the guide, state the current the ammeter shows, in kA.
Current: 0.05 kA
